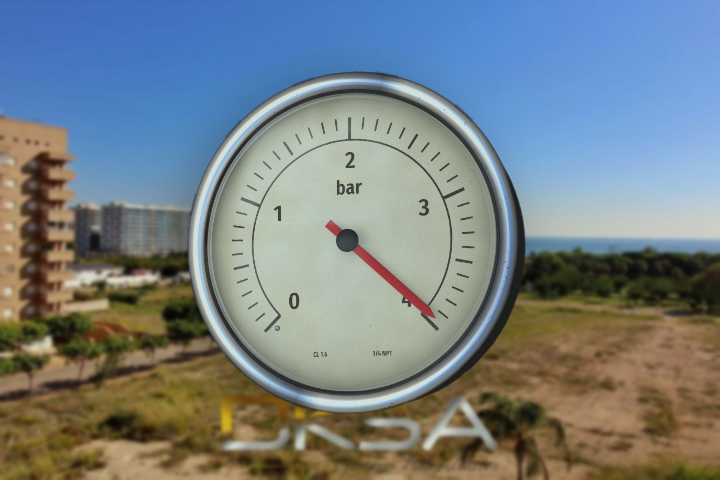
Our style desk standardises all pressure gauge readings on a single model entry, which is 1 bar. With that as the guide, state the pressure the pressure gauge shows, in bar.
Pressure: 3.95 bar
